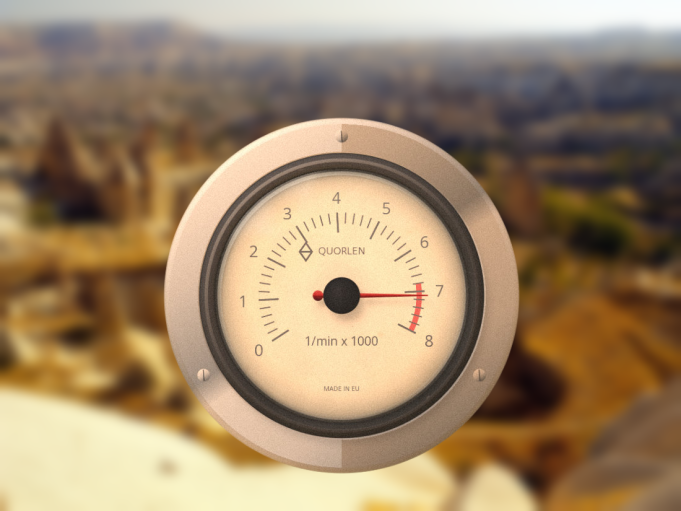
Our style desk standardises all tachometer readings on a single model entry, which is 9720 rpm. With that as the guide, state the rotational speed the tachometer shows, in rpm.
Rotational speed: 7100 rpm
